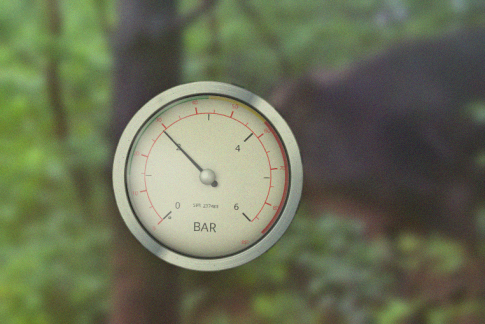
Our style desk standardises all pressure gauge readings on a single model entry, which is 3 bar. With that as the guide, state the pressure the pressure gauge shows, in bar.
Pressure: 2 bar
